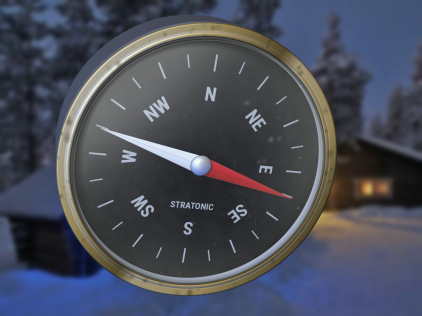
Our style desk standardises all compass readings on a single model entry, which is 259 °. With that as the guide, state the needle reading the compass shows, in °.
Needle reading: 105 °
